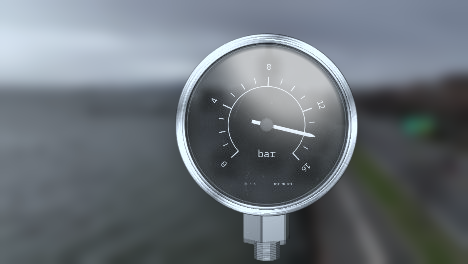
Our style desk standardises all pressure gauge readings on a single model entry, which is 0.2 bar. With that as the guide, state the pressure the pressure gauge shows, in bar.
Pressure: 14 bar
